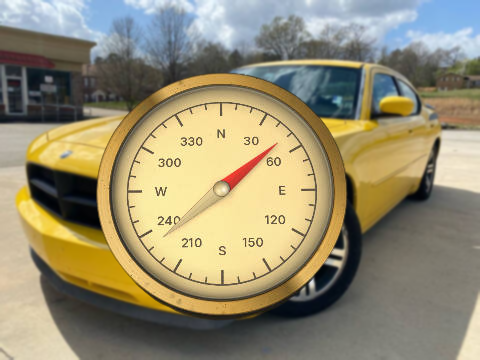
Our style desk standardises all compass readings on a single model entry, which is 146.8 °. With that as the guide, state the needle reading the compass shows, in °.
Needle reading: 50 °
